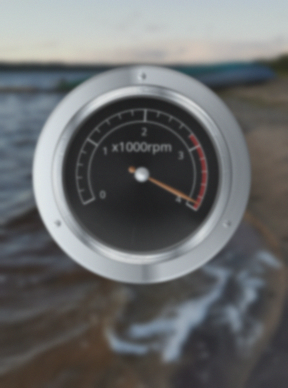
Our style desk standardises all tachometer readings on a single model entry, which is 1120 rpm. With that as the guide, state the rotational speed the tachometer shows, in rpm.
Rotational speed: 3900 rpm
